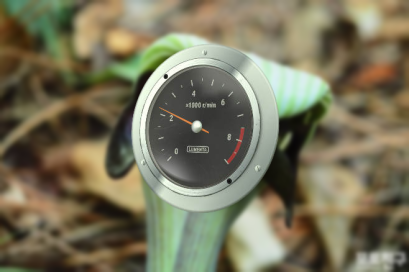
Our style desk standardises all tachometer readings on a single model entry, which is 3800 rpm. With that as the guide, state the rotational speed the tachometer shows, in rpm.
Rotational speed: 2250 rpm
